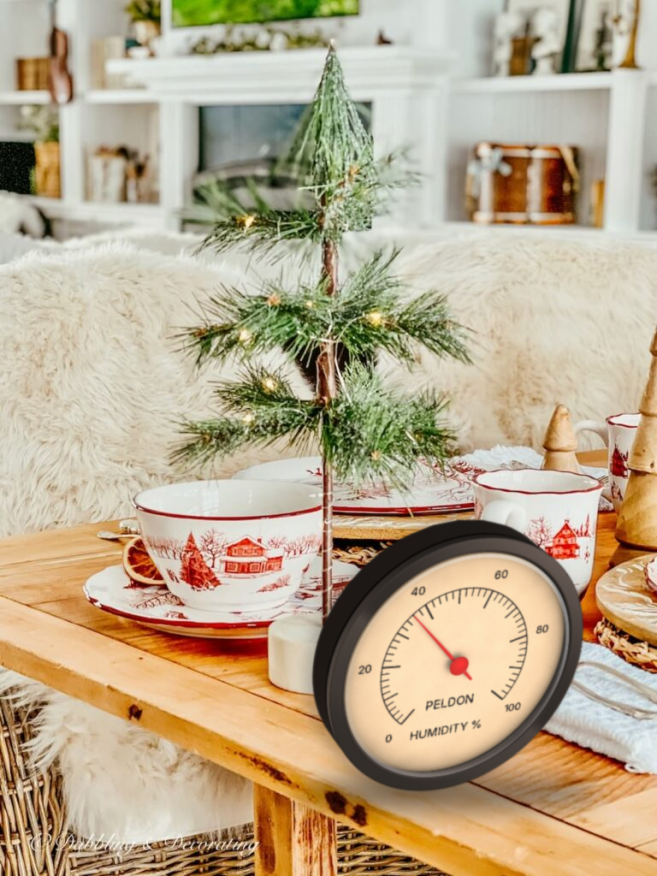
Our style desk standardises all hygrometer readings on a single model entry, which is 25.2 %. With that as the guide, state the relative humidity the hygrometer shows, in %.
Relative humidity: 36 %
